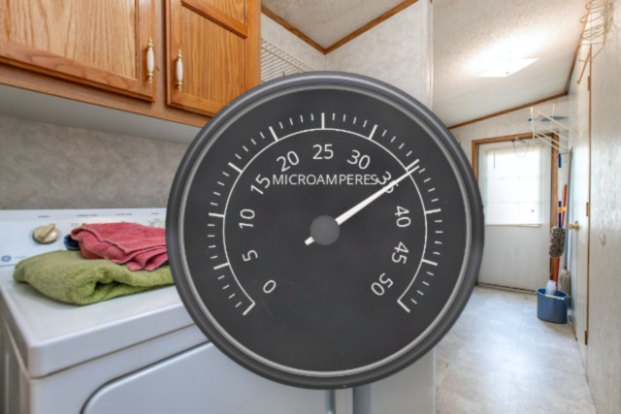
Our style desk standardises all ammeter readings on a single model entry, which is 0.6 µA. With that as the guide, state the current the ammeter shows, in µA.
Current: 35.5 µA
